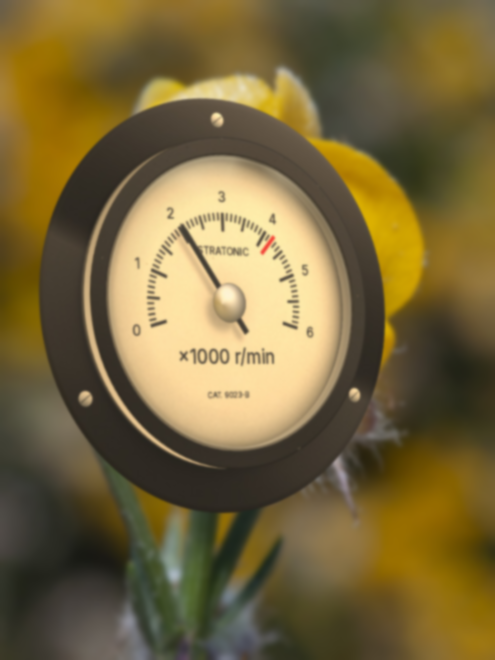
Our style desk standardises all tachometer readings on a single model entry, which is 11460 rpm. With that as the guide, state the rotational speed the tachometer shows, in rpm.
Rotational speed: 2000 rpm
